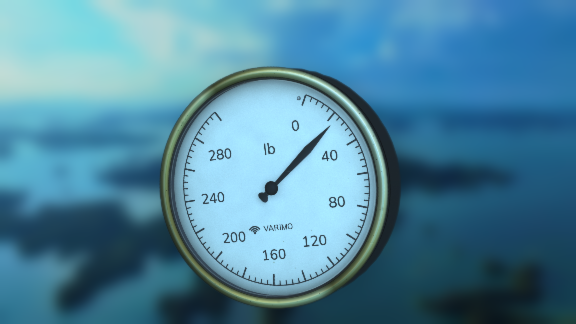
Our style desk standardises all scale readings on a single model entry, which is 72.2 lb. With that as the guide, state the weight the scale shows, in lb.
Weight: 24 lb
